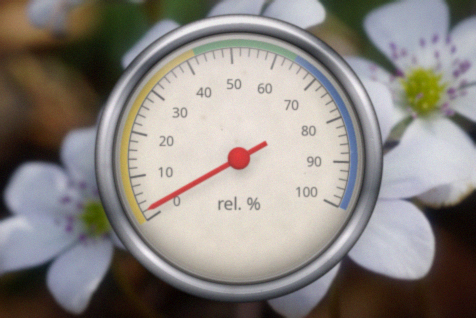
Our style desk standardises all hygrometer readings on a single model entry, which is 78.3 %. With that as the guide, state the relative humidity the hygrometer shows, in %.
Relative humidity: 2 %
